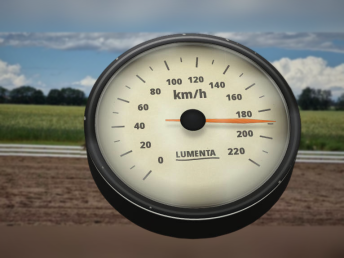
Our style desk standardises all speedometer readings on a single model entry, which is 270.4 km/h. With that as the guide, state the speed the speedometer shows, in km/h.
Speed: 190 km/h
